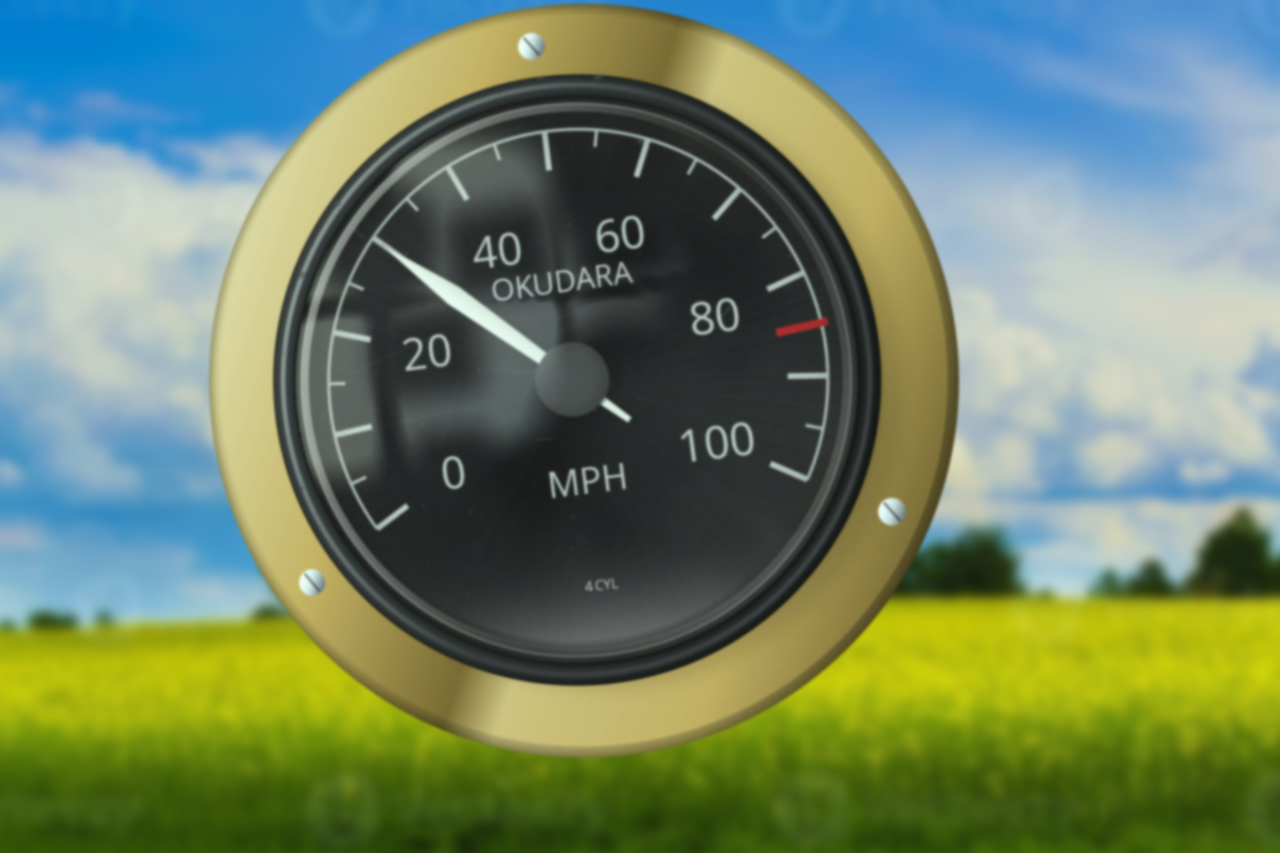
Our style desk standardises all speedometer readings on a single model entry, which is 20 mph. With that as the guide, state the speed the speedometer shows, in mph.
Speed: 30 mph
